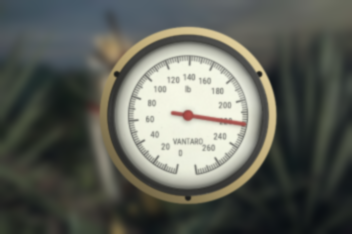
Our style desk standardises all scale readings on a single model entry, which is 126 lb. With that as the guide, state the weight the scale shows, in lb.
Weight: 220 lb
